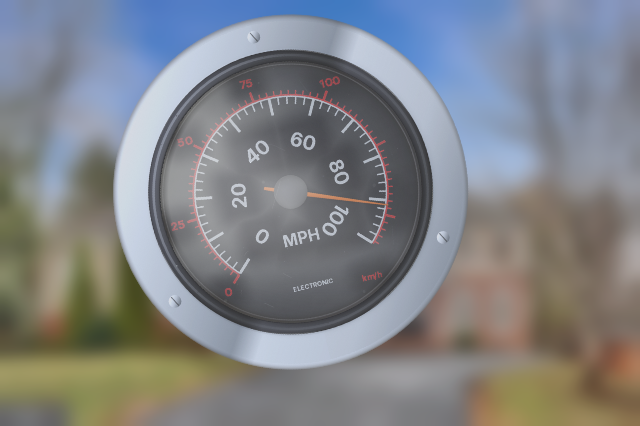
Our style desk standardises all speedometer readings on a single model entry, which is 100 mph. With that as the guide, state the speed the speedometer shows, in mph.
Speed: 91 mph
